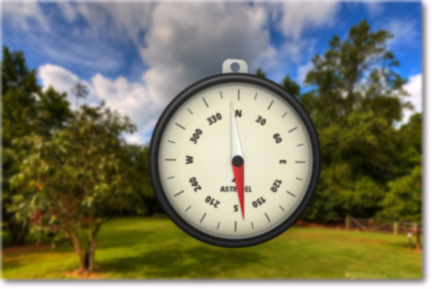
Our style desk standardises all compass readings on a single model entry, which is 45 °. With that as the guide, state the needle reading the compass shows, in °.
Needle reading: 172.5 °
